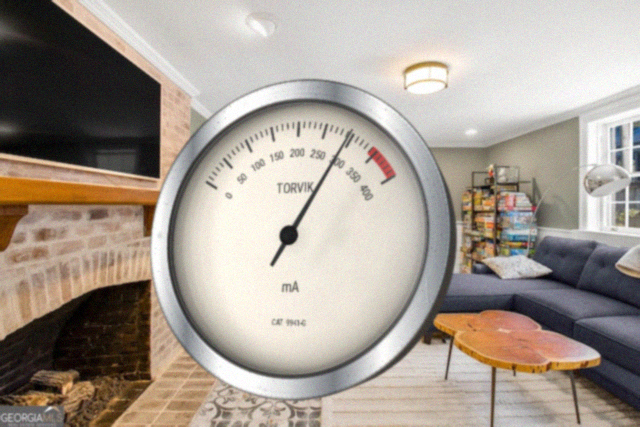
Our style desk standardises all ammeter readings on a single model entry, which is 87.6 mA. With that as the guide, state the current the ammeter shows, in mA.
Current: 300 mA
